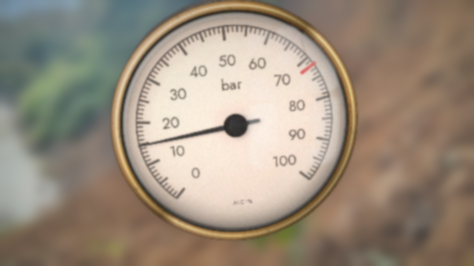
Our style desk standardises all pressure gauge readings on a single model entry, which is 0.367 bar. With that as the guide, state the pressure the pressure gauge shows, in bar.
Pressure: 15 bar
